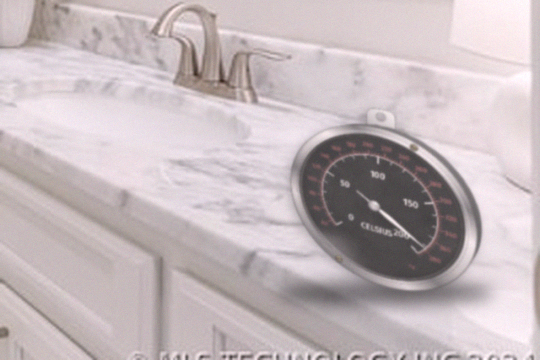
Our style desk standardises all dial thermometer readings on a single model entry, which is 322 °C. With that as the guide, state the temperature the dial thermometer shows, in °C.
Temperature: 190 °C
